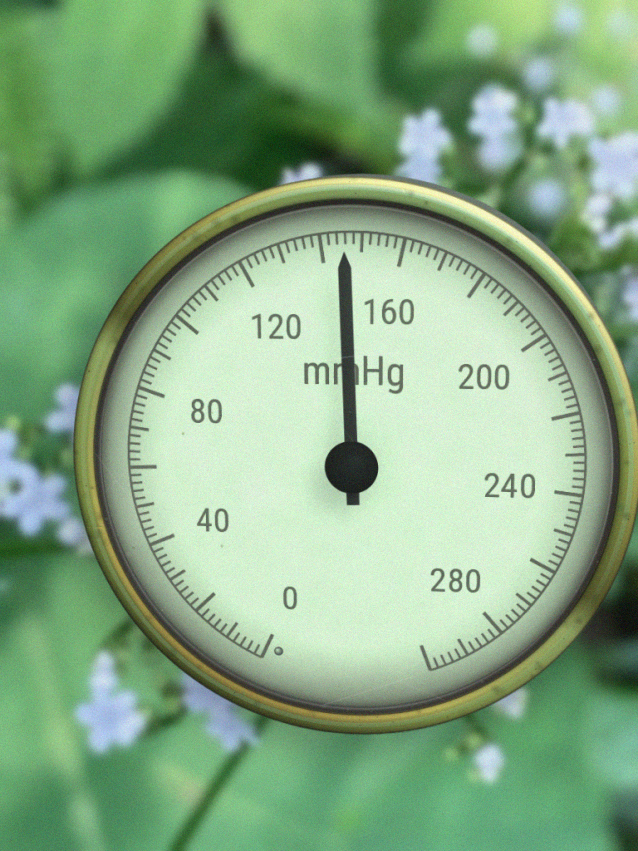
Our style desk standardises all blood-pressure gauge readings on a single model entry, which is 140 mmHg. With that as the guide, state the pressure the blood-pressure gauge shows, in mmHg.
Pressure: 146 mmHg
